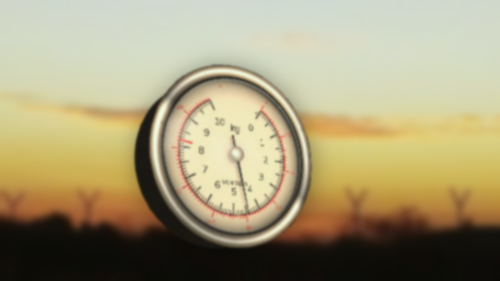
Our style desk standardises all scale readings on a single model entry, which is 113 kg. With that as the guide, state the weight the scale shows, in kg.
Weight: 4.5 kg
